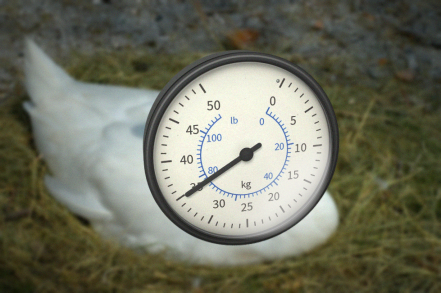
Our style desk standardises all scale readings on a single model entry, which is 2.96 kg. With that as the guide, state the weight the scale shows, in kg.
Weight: 35 kg
